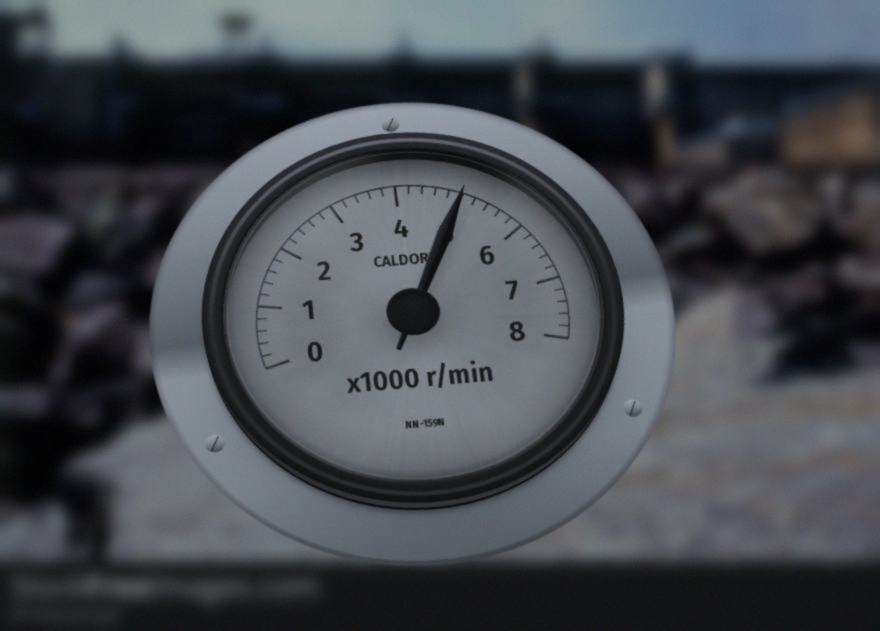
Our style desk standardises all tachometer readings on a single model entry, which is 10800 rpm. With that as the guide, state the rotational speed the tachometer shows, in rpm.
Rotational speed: 5000 rpm
